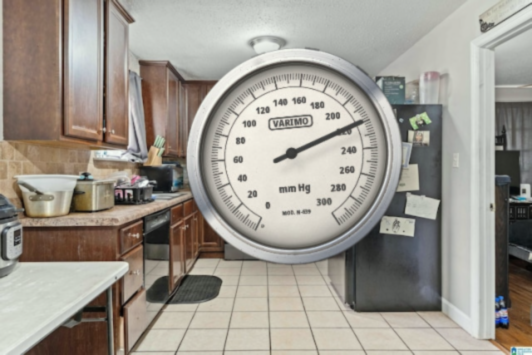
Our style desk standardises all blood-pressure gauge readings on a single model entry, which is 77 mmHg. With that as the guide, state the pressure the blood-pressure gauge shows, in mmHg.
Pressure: 220 mmHg
